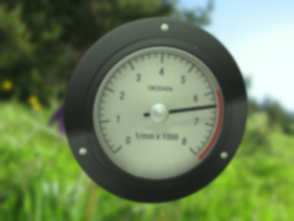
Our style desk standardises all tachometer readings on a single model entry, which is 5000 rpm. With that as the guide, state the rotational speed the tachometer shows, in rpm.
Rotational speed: 6400 rpm
